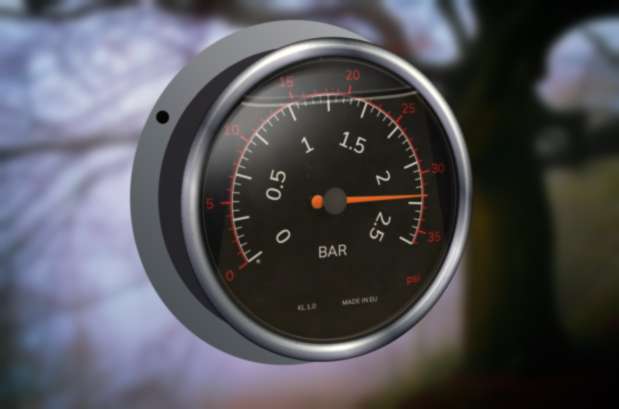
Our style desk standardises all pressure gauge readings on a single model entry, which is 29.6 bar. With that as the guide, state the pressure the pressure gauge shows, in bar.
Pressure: 2.2 bar
